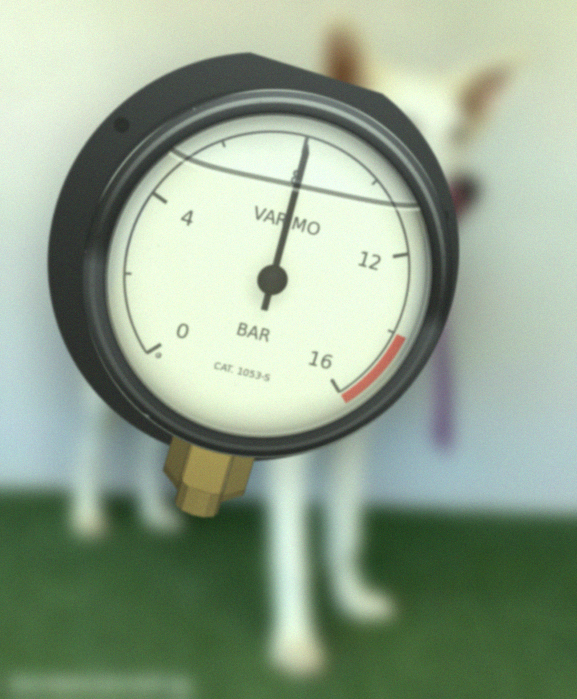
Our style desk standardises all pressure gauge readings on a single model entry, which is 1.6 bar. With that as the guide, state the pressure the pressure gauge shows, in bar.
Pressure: 8 bar
